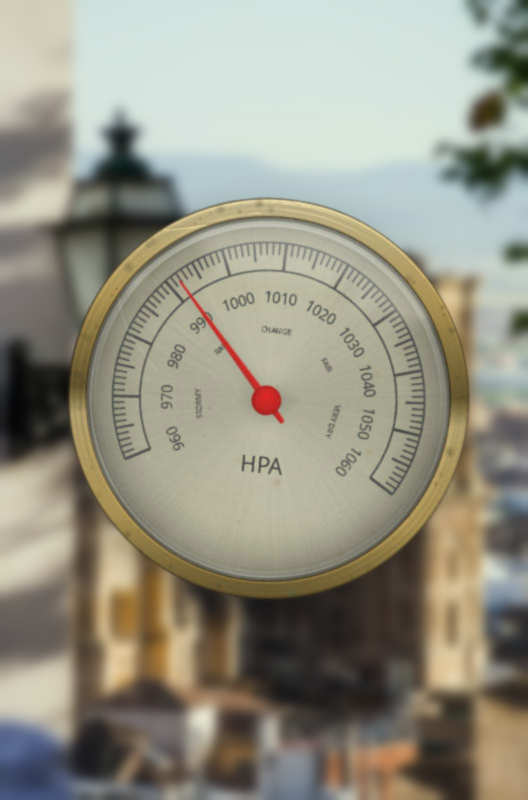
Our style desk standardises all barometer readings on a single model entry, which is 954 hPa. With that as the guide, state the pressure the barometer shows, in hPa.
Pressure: 992 hPa
